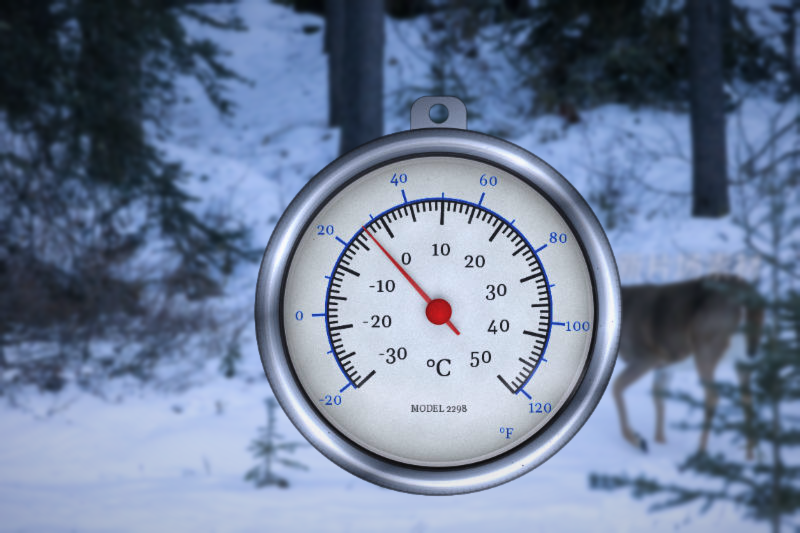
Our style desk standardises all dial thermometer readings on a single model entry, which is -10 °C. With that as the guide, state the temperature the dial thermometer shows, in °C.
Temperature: -3 °C
